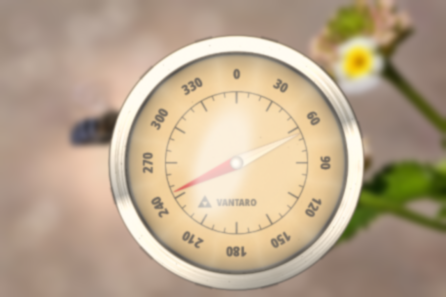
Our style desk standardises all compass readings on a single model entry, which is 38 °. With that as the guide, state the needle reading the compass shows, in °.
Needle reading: 245 °
